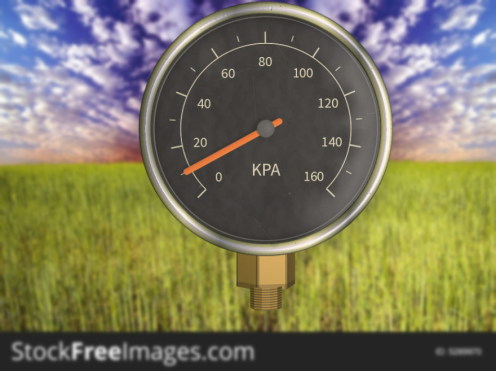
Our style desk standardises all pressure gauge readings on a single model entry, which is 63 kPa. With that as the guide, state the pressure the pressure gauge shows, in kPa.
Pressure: 10 kPa
